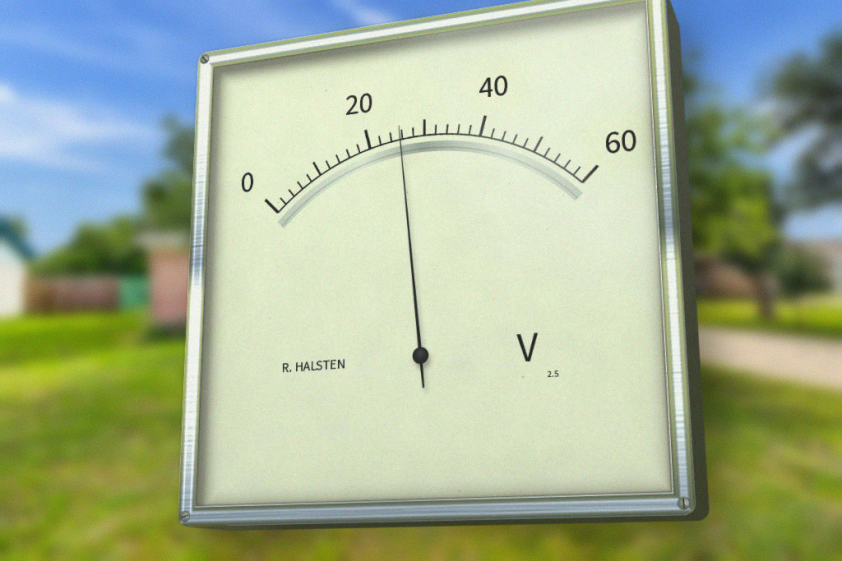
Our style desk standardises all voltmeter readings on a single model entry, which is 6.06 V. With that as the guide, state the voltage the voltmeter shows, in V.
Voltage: 26 V
